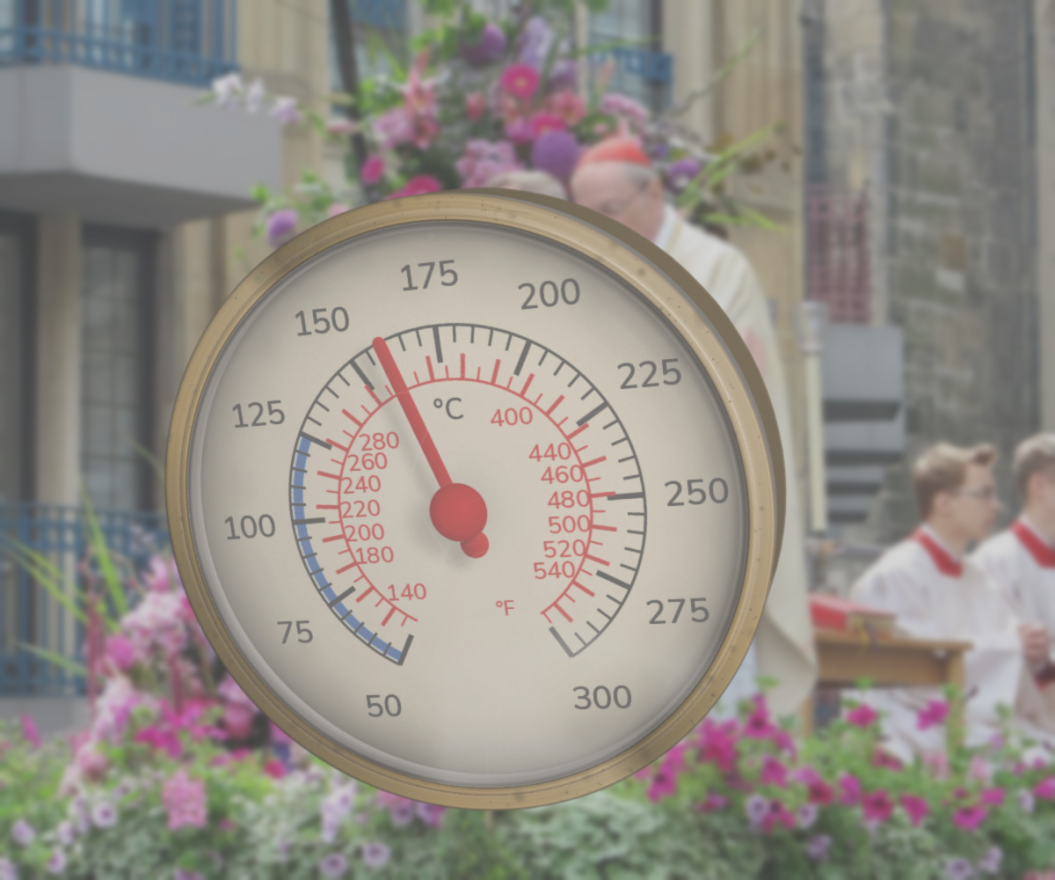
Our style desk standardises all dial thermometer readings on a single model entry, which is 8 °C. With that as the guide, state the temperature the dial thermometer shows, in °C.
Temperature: 160 °C
